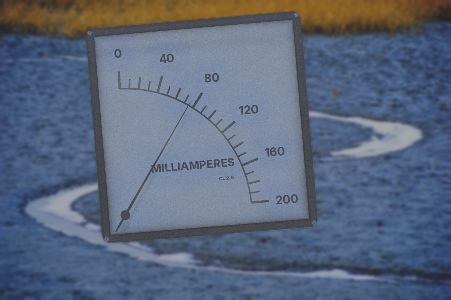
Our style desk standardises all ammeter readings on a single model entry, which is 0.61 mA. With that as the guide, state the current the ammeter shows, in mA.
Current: 75 mA
